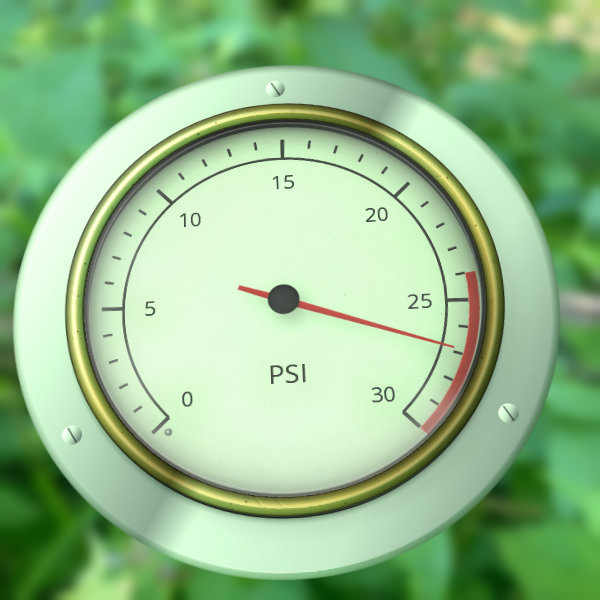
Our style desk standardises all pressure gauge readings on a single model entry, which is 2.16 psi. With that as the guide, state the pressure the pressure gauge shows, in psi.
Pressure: 27 psi
